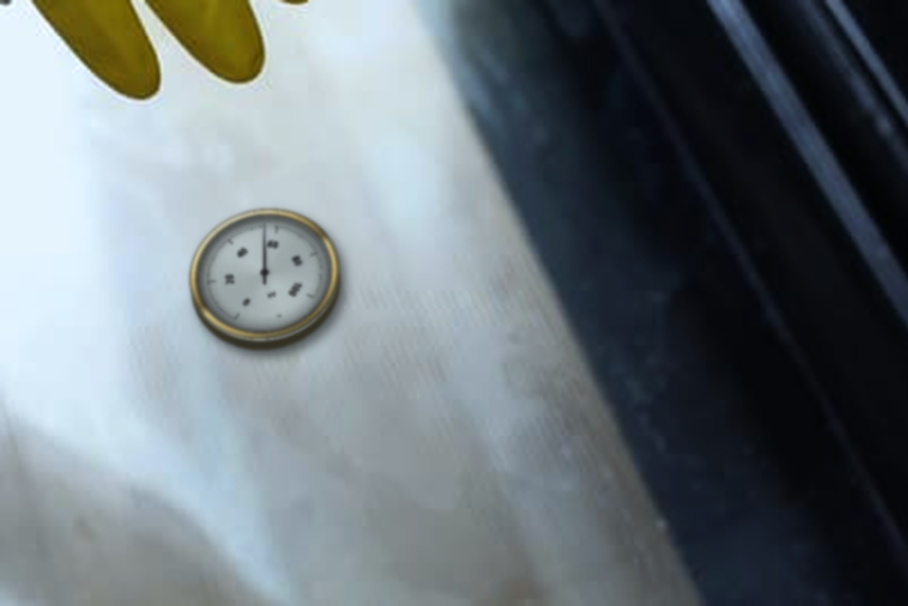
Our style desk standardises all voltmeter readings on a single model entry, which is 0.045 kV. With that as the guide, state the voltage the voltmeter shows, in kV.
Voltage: 55 kV
